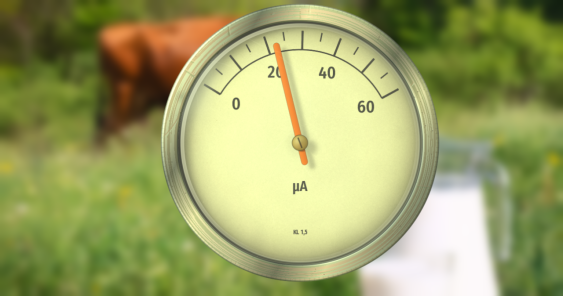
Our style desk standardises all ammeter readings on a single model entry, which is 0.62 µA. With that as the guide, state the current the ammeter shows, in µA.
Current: 22.5 µA
